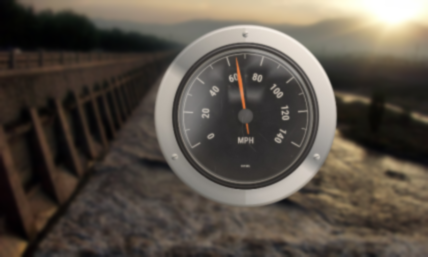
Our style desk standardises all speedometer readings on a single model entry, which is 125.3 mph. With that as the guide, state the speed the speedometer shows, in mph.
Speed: 65 mph
